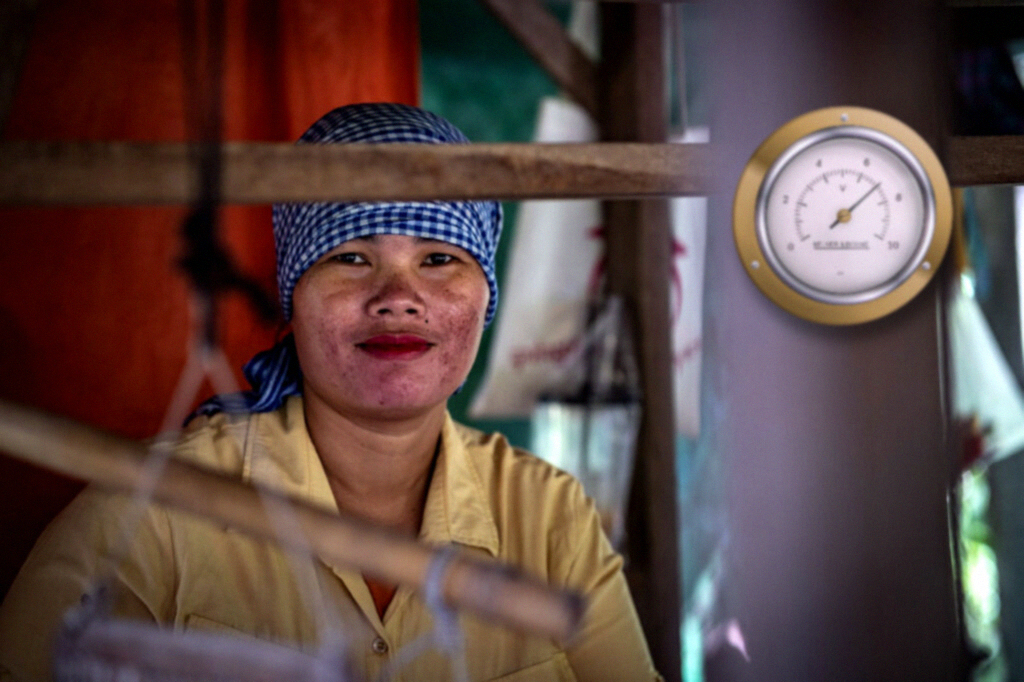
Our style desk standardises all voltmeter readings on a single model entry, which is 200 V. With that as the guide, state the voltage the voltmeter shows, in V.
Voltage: 7 V
